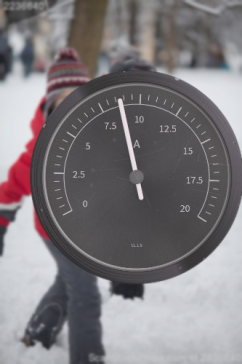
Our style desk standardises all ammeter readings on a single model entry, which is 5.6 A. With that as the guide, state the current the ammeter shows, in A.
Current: 8.75 A
